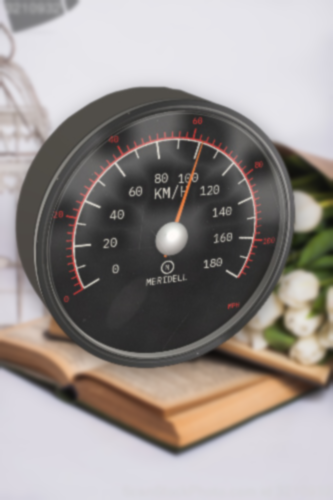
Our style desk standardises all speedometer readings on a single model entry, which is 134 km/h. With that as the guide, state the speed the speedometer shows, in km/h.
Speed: 100 km/h
